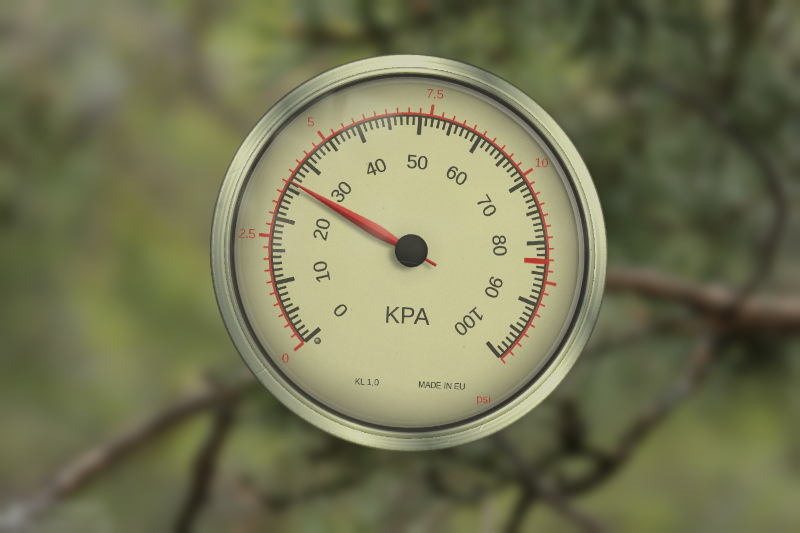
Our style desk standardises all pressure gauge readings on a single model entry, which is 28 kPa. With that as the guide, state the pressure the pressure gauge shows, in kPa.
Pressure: 26 kPa
